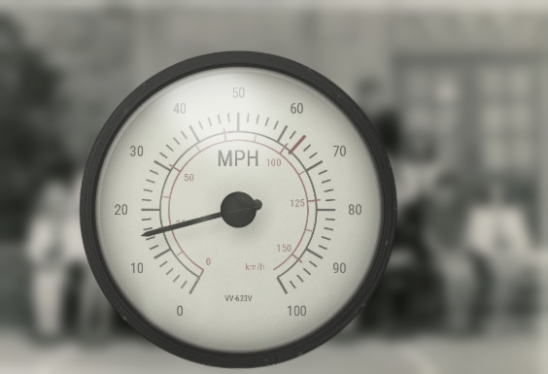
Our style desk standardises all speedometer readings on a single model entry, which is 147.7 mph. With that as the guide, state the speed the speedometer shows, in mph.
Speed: 15 mph
